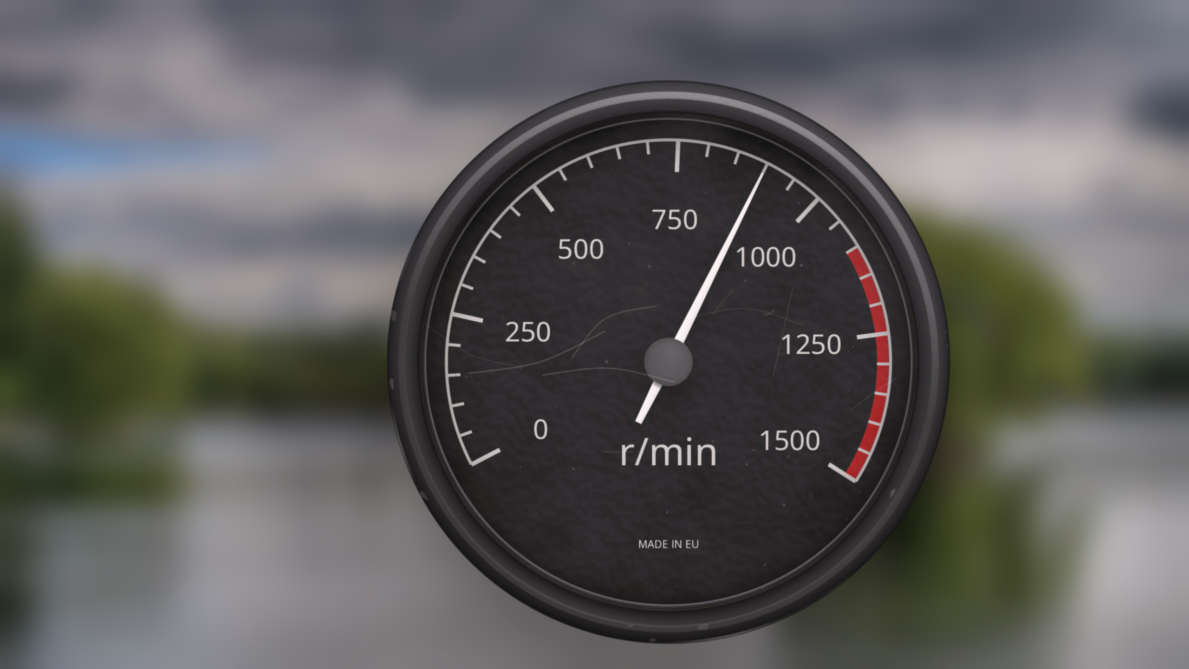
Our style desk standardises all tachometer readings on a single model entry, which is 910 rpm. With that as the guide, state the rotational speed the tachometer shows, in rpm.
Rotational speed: 900 rpm
